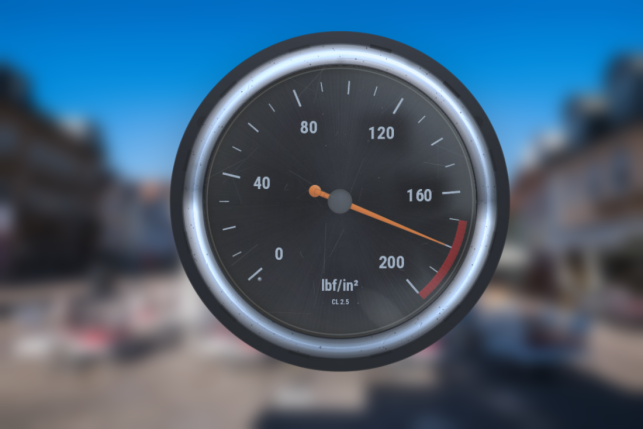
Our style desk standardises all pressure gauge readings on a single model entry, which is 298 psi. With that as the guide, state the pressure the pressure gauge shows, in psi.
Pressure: 180 psi
